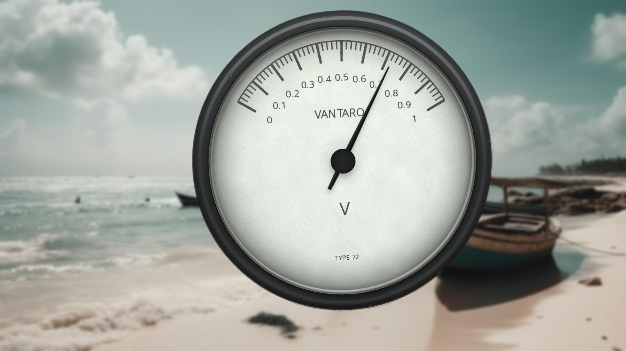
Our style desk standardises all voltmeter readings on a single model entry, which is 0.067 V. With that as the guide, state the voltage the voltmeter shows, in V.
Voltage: 0.72 V
